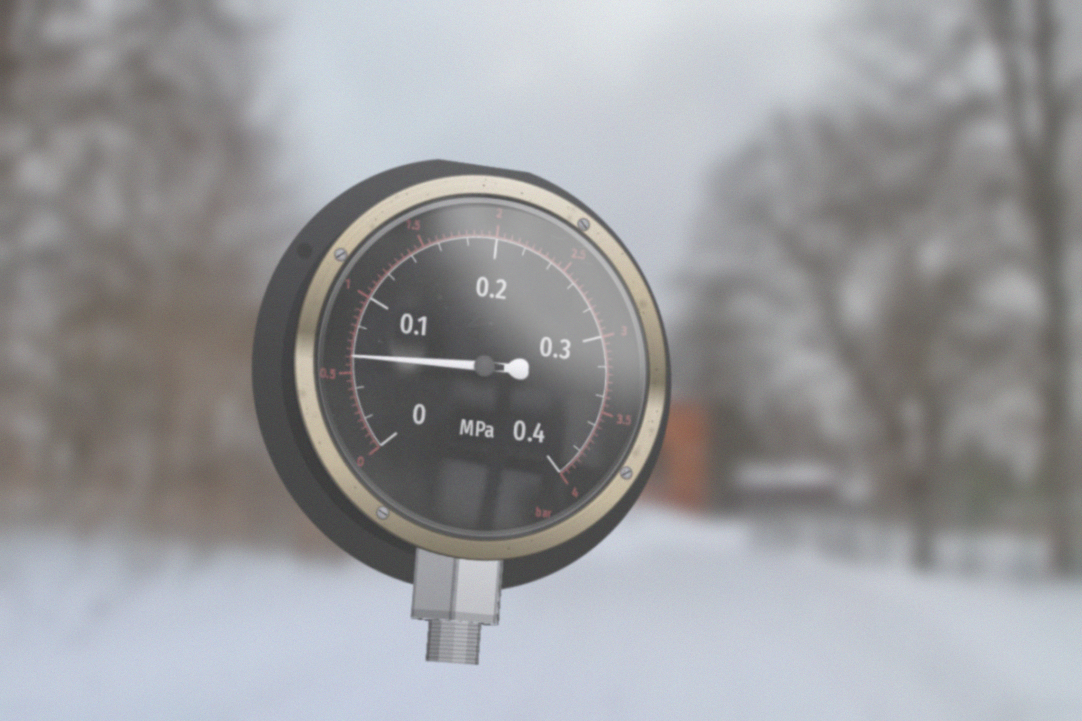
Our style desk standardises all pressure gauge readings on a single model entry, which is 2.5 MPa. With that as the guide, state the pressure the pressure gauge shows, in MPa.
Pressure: 0.06 MPa
